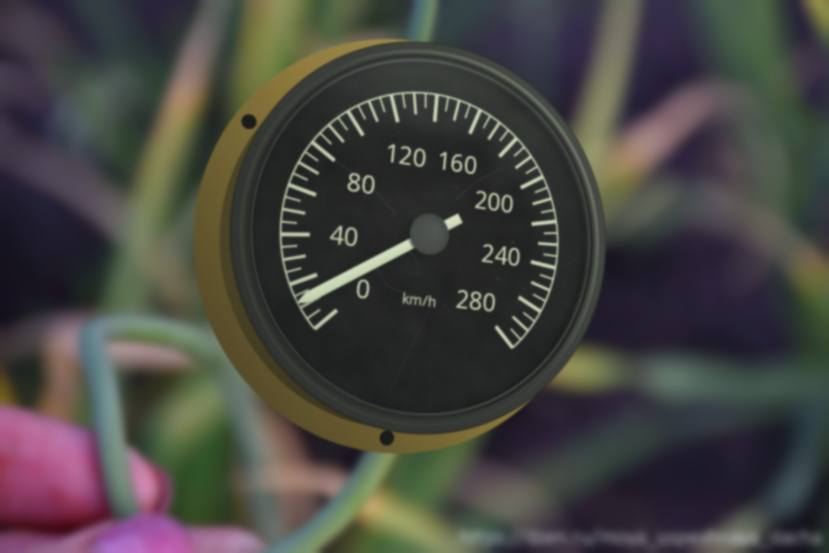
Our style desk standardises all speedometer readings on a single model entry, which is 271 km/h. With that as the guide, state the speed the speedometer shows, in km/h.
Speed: 12.5 km/h
